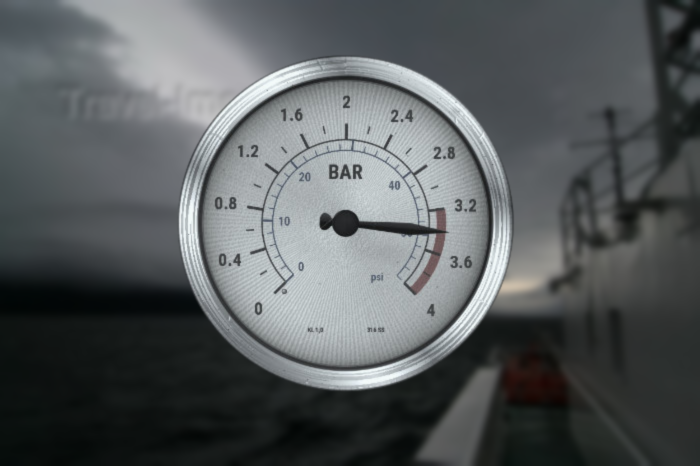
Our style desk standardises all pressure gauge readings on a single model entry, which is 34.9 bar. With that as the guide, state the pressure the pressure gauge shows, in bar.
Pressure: 3.4 bar
